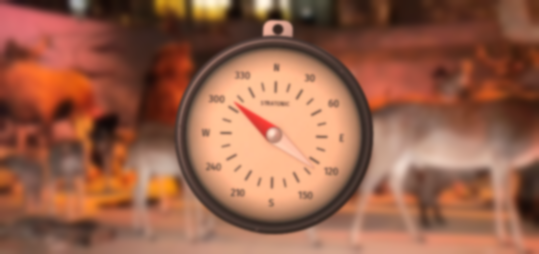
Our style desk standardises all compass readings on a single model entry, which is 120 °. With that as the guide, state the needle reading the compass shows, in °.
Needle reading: 307.5 °
